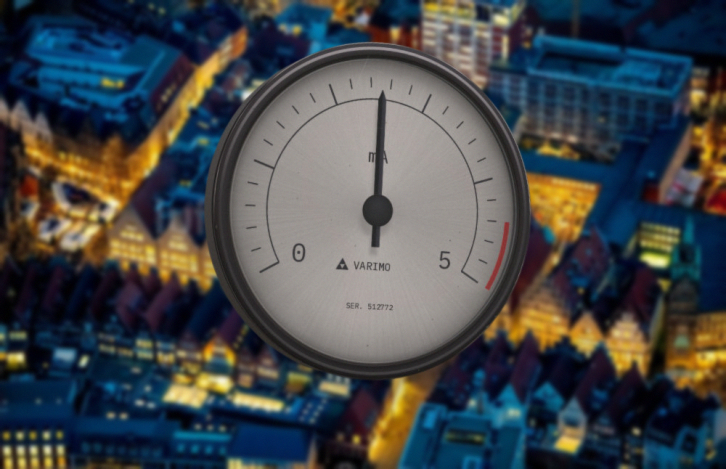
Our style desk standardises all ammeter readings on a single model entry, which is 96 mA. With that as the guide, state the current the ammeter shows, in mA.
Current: 2.5 mA
